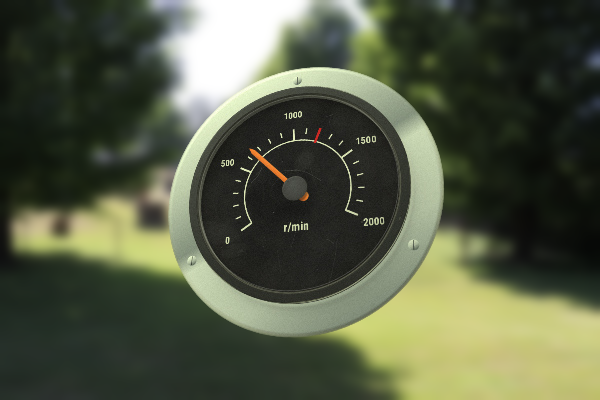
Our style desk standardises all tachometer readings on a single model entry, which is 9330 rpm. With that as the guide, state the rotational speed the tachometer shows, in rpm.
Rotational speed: 650 rpm
